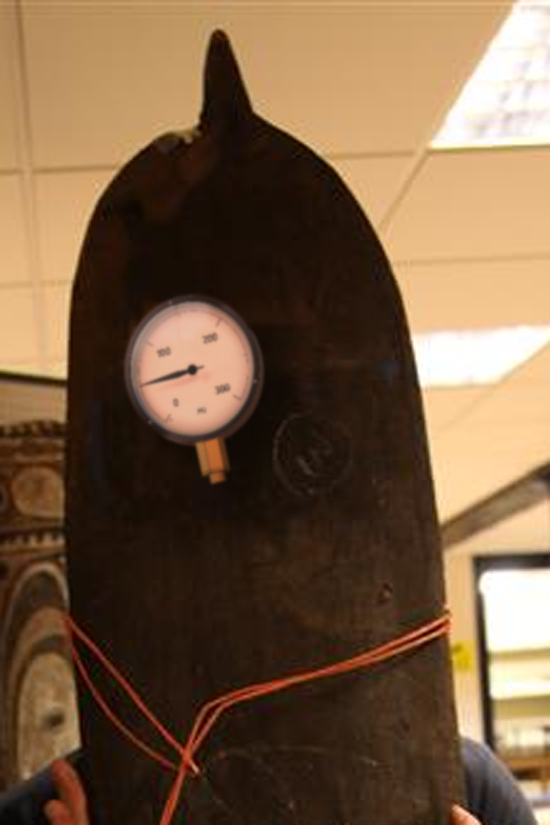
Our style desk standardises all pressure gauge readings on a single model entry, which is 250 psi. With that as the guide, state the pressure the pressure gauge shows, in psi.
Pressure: 50 psi
